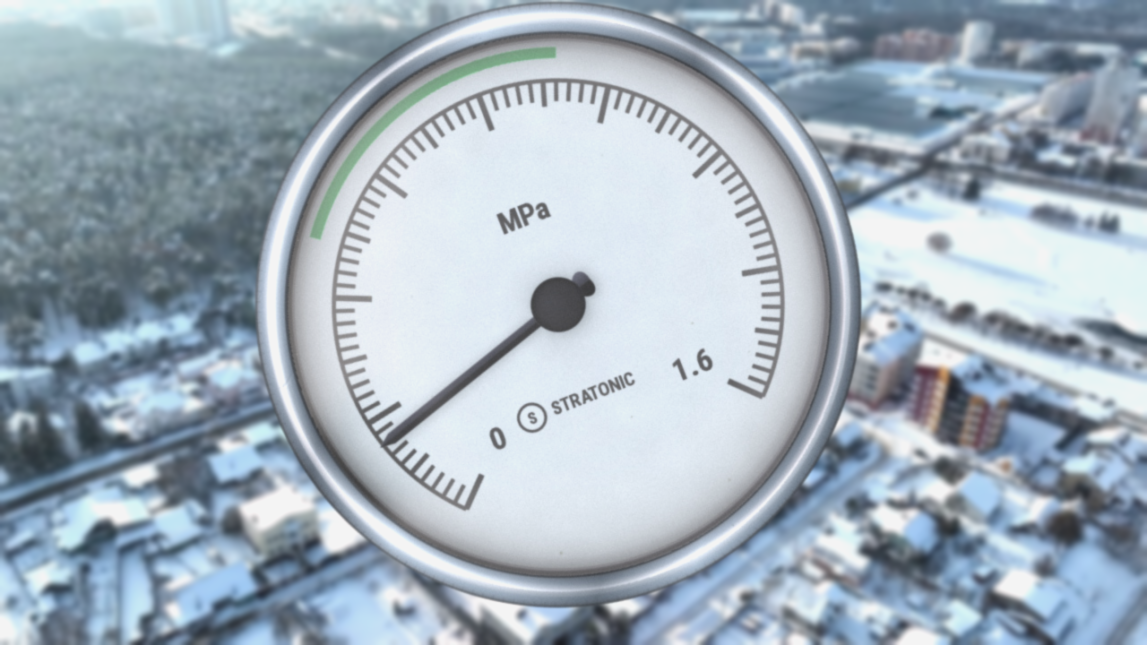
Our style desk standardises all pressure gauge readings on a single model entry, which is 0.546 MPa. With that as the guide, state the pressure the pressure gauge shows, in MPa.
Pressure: 0.16 MPa
